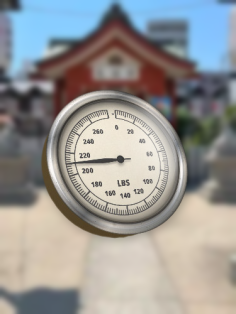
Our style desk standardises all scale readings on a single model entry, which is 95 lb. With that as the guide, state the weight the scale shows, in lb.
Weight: 210 lb
